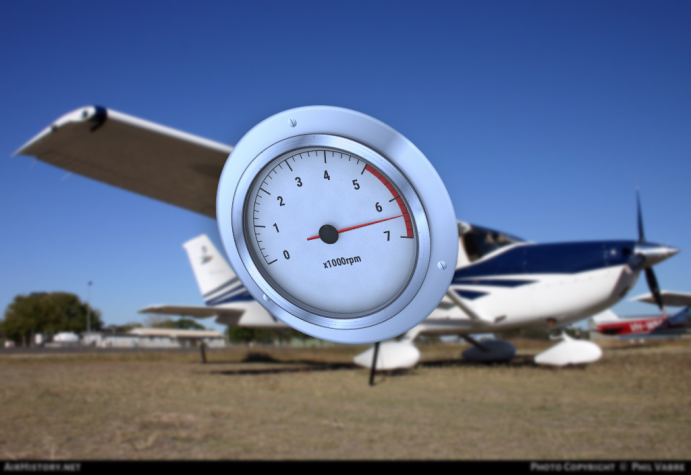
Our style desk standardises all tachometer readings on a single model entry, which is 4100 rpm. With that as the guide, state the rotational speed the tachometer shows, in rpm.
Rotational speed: 6400 rpm
